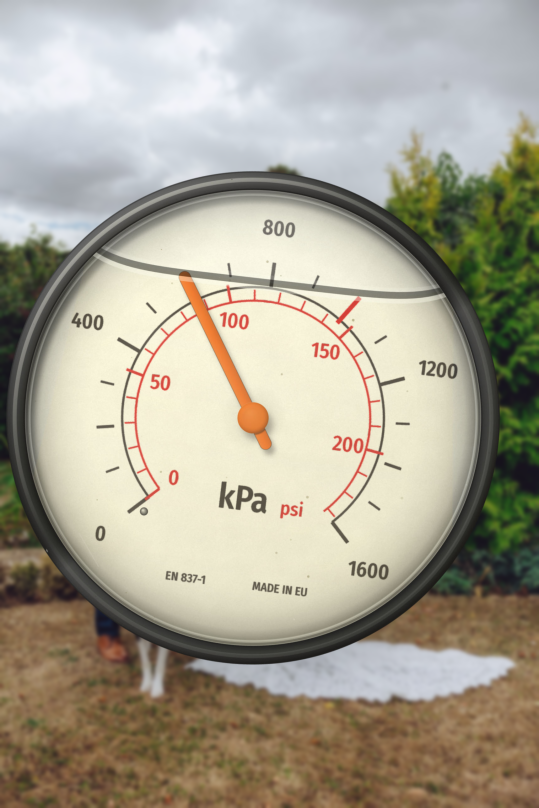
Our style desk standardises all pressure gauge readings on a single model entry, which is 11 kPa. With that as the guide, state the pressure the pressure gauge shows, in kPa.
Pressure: 600 kPa
